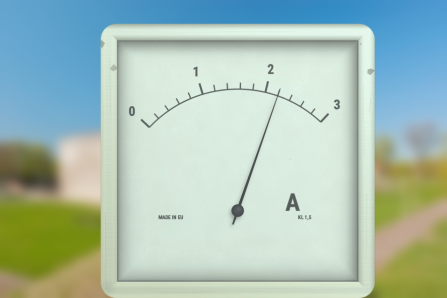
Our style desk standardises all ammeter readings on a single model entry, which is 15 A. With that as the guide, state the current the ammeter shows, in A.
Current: 2.2 A
